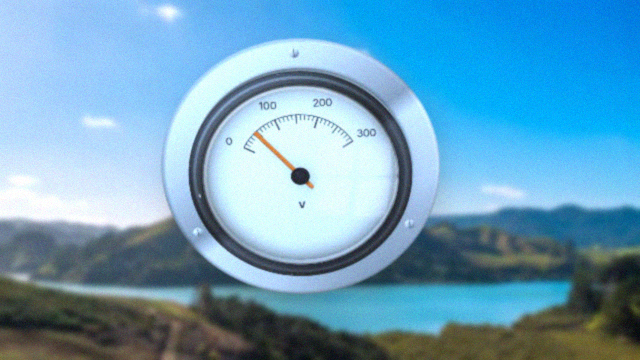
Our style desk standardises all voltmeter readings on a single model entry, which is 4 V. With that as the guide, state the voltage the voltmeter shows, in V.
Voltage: 50 V
